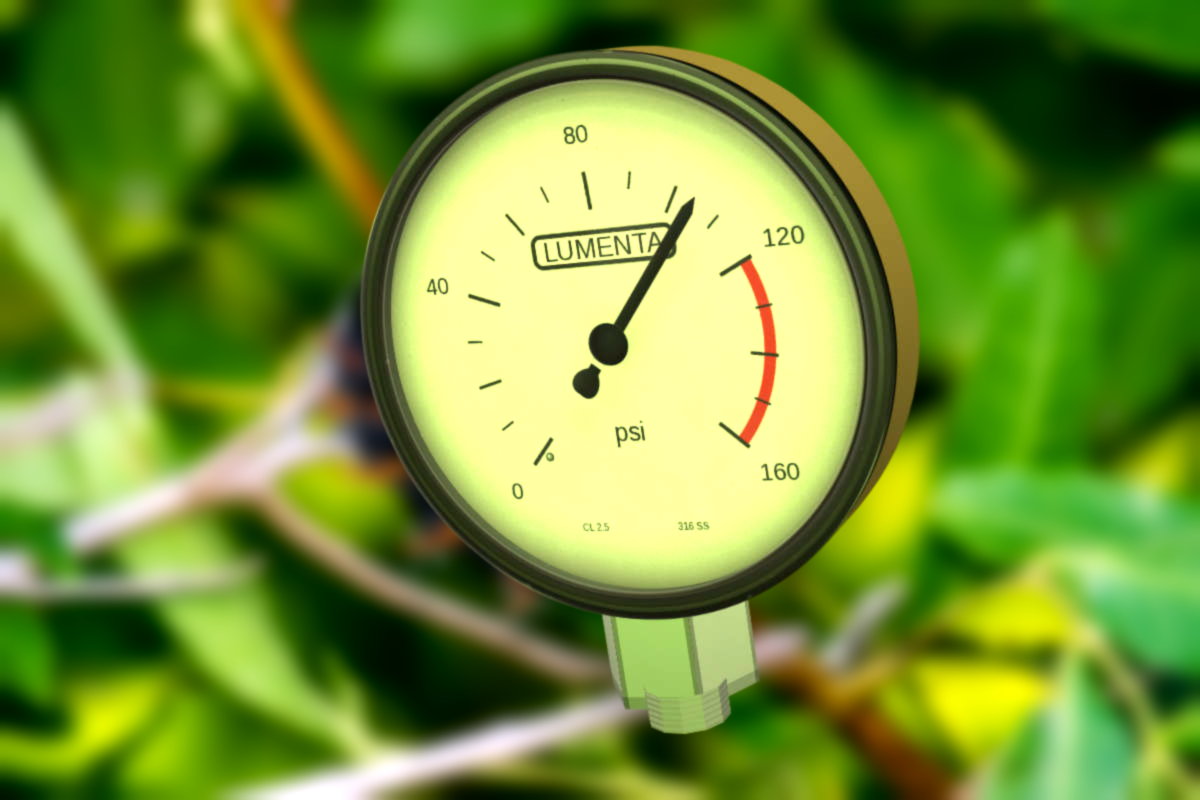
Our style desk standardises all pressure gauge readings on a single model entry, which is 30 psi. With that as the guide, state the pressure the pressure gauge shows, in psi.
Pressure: 105 psi
